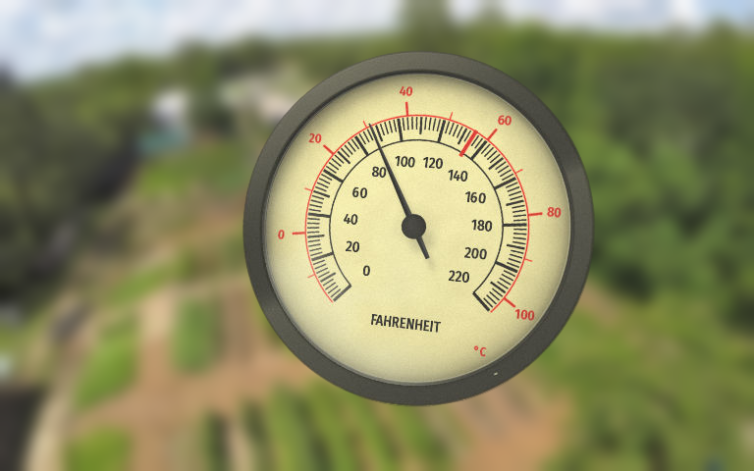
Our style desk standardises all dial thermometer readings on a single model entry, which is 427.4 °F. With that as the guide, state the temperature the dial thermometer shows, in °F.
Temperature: 88 °F
